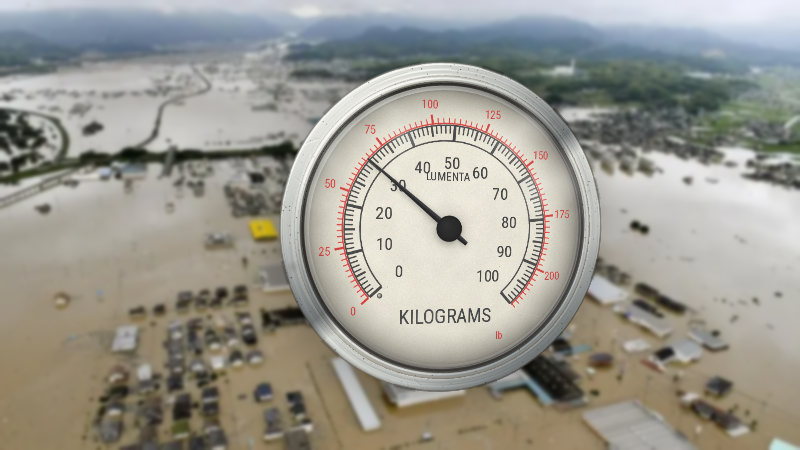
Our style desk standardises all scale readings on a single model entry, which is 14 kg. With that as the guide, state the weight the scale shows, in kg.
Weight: 30 kg
